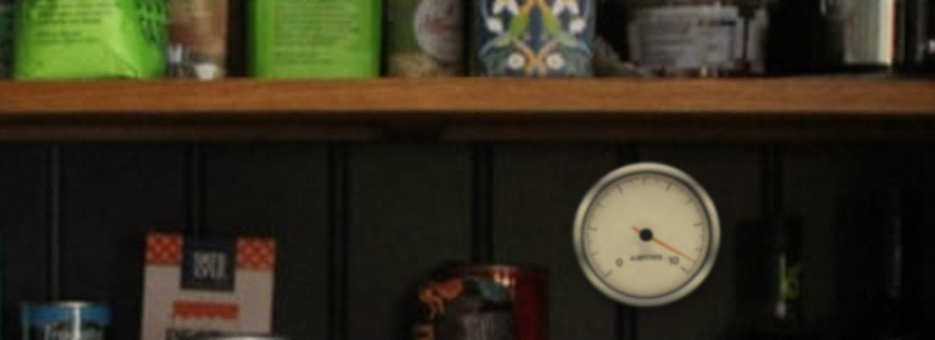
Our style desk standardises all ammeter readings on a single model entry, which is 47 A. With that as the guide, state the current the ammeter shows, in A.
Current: 9.5 A
